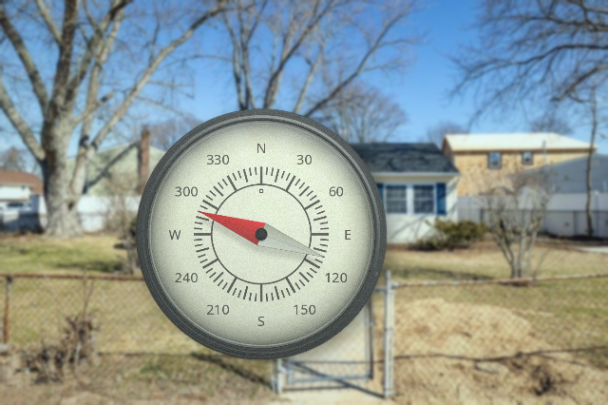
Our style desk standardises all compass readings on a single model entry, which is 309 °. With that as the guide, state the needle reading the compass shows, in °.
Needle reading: 290 °
